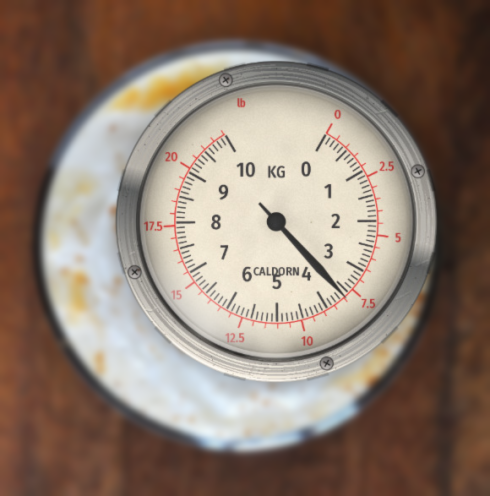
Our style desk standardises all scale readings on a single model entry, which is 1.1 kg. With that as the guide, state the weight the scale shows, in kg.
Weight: 3.6 kg
